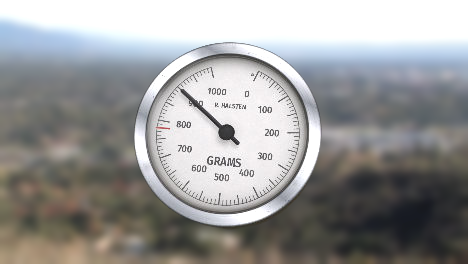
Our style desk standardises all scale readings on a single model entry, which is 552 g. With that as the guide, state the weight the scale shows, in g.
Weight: 900 g
